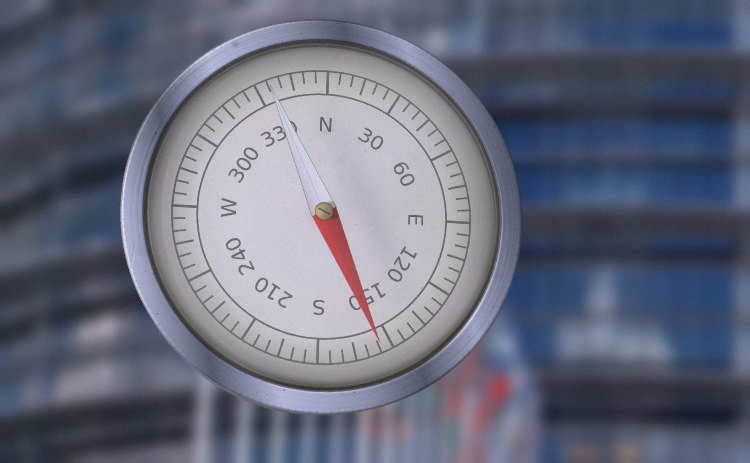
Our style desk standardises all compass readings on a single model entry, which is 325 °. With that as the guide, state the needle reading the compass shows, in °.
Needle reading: 155 °
